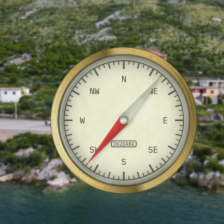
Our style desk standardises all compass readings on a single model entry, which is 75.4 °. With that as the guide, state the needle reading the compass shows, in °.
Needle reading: 220 °
